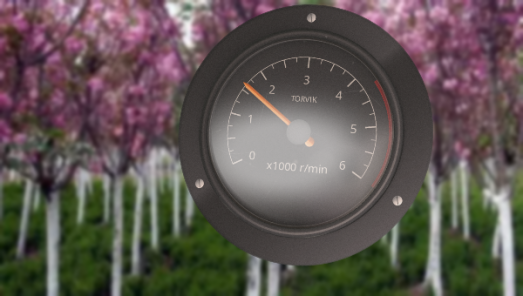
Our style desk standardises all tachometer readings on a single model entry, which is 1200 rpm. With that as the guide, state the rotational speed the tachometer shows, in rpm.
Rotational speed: 1625 rpm
